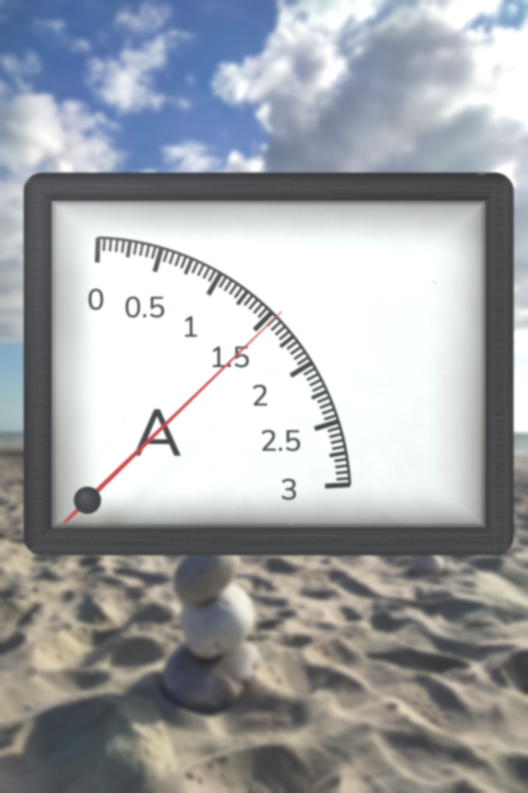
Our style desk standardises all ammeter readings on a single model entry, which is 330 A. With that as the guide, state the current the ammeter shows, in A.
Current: 1.55 A
